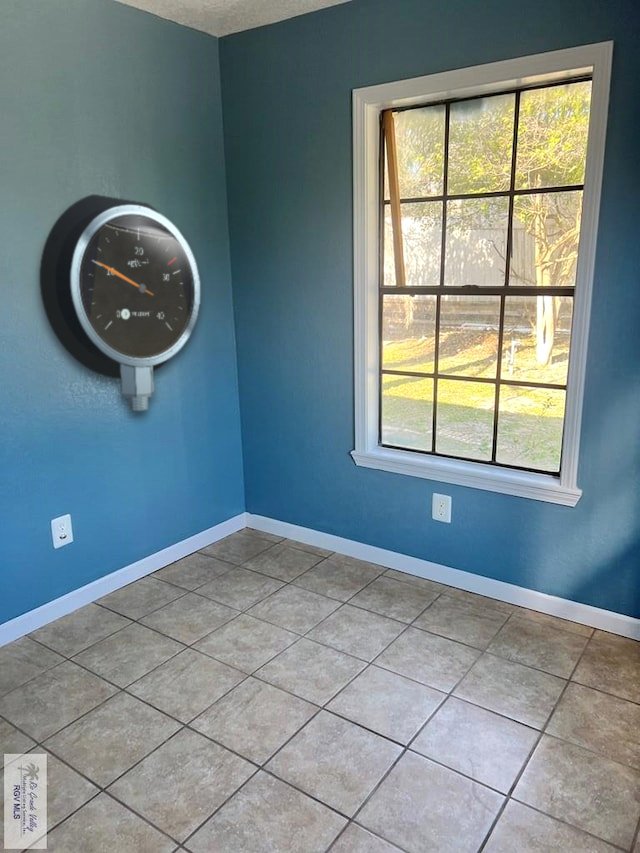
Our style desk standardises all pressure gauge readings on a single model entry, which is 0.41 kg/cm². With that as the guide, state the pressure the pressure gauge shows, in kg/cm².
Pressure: 10 kg/cm²
